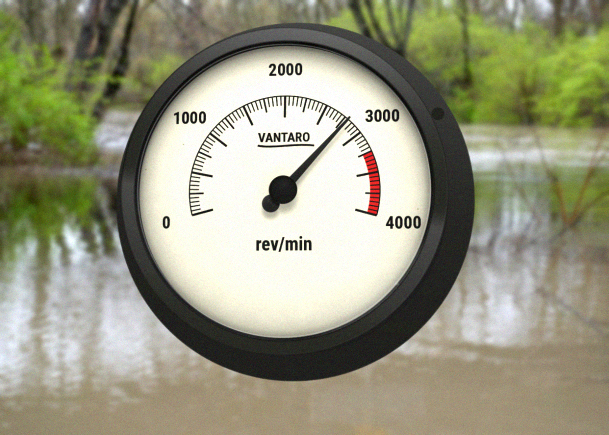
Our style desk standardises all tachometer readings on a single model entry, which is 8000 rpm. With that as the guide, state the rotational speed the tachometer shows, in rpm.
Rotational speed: 2800 rpm
